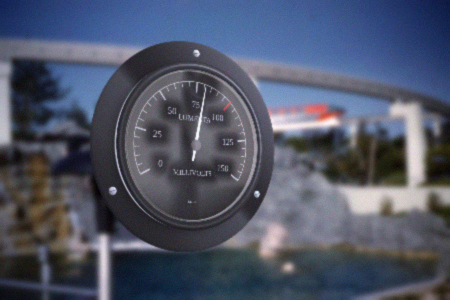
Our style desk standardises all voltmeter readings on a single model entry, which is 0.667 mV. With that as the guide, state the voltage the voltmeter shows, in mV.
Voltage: 80 mV
